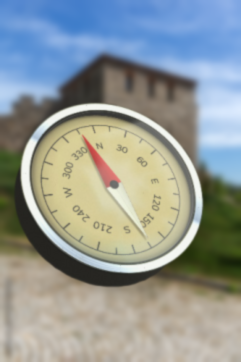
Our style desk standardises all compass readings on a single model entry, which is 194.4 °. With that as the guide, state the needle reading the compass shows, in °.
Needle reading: 345 °
